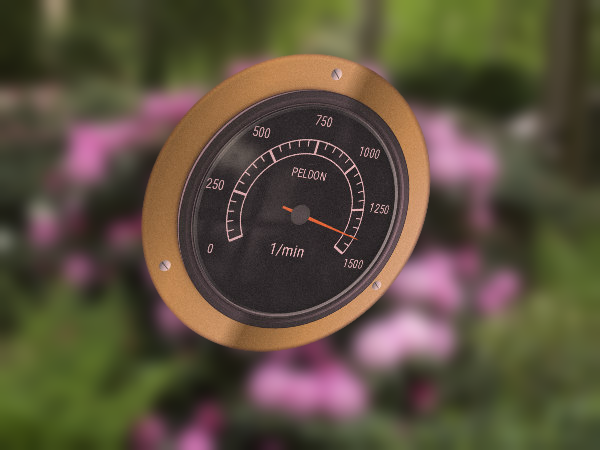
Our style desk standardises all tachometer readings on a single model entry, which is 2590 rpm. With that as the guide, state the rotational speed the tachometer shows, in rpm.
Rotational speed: 1400 rpm
